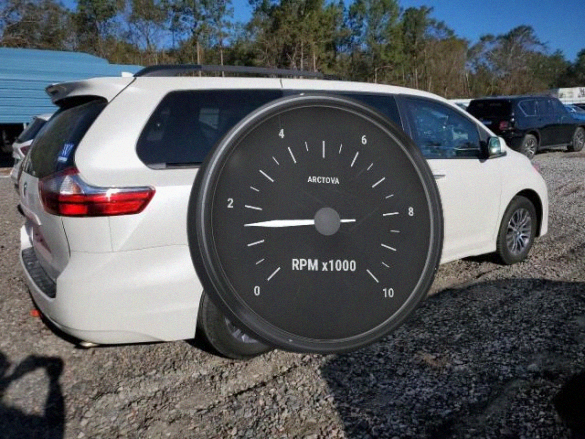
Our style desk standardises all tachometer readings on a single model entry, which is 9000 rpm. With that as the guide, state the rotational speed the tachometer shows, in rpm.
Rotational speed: 1500 rpm
